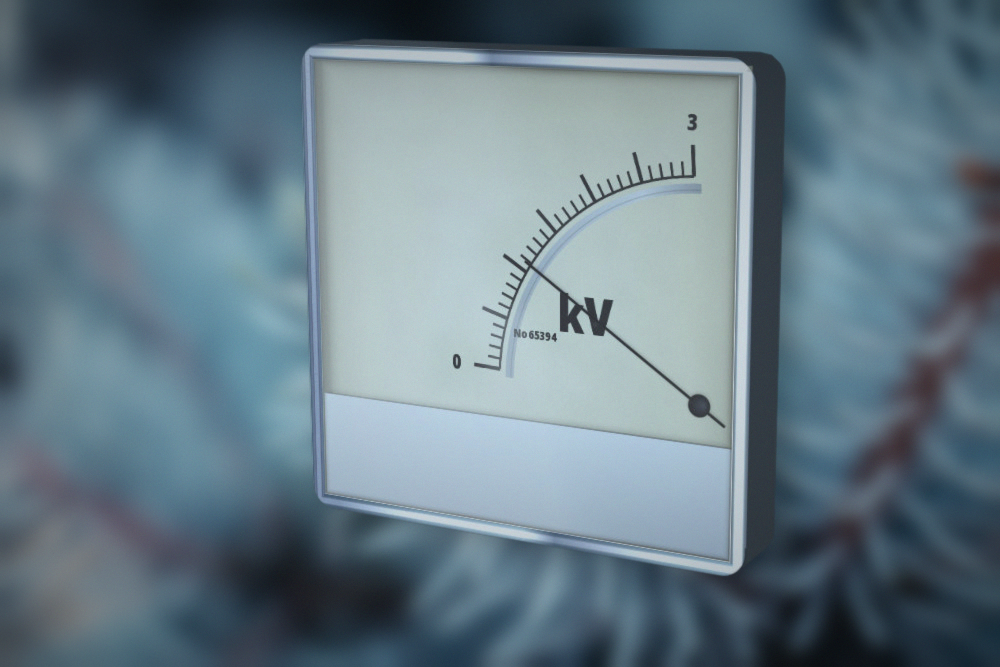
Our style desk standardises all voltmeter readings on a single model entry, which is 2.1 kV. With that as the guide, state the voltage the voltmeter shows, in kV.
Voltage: 1.1 kV
